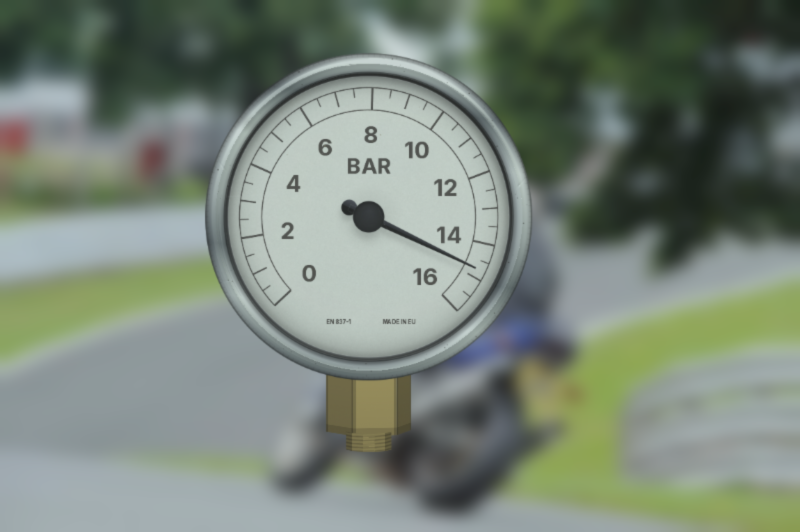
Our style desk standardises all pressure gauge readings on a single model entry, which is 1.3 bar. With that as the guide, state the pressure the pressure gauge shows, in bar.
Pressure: 14.75 bar
